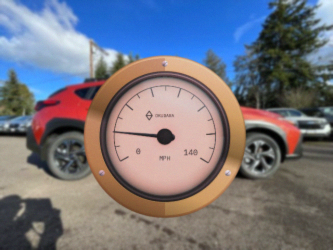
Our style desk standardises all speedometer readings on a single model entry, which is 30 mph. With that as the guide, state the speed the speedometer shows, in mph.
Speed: 20 mph
